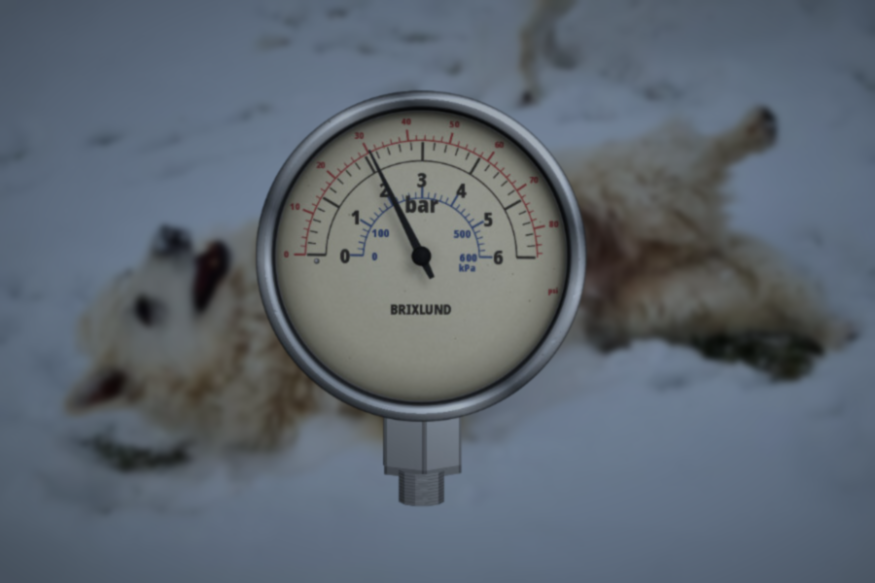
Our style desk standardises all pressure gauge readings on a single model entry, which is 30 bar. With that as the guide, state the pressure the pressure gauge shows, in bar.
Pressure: 2.1 bar
